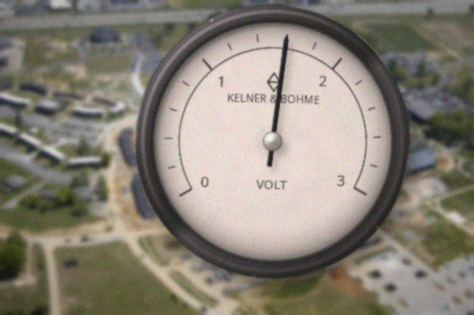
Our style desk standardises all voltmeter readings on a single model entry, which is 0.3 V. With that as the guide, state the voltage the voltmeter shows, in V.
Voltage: 1.6 V
